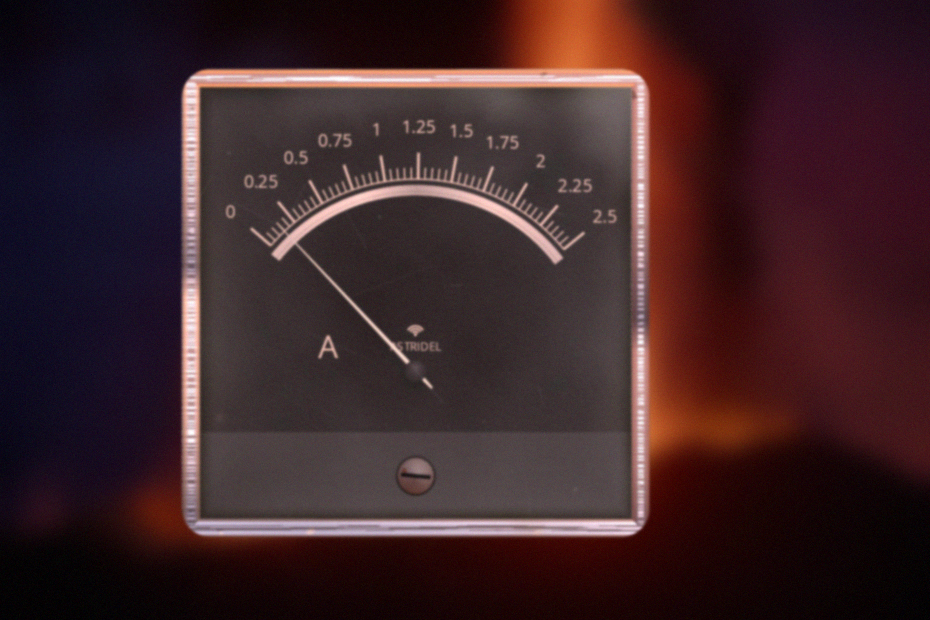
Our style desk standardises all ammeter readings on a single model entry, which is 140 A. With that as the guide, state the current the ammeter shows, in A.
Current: 0.15 A
